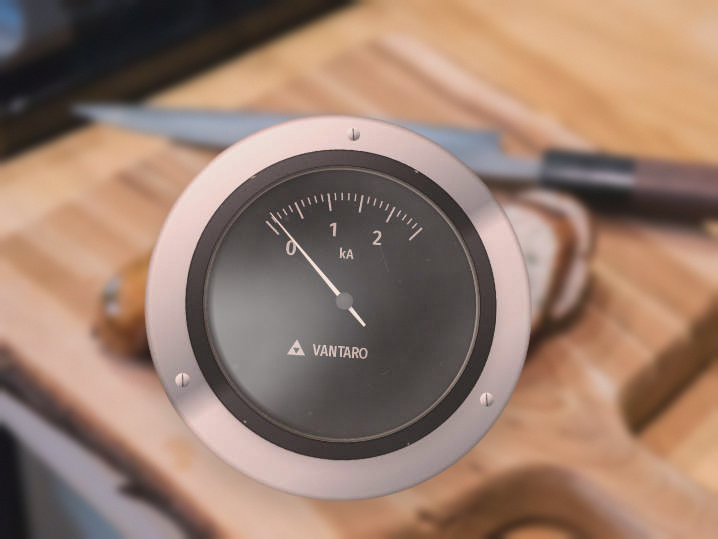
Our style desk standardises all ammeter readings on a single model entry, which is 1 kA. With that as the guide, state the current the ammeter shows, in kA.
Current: 0.1 kA
